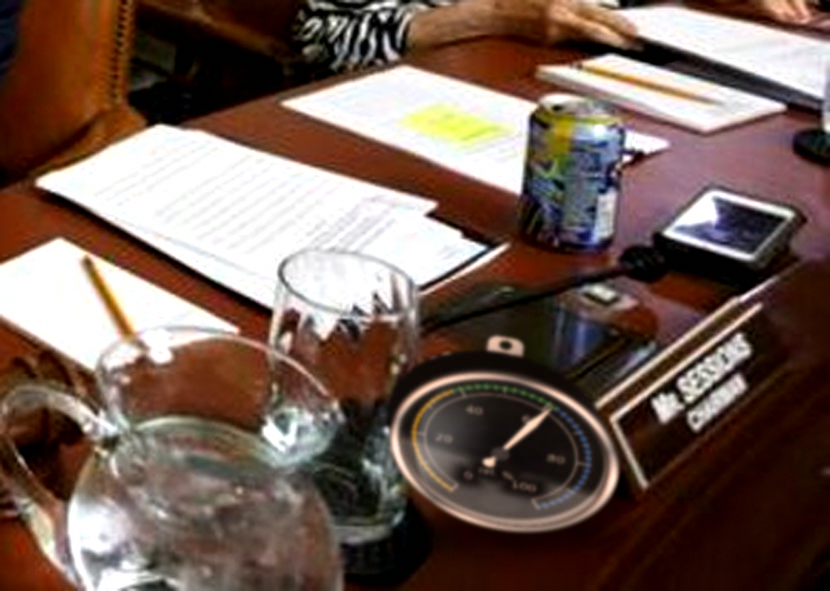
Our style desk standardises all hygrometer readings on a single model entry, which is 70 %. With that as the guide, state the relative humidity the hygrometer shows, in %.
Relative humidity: 60 %
